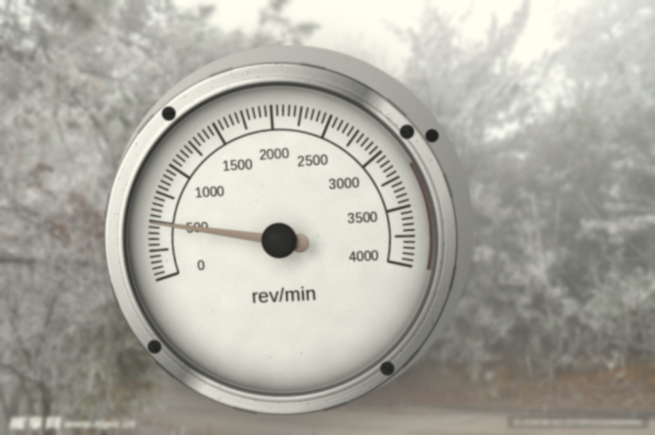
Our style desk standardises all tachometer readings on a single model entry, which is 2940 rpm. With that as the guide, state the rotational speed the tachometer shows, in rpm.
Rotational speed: 500 rpm
